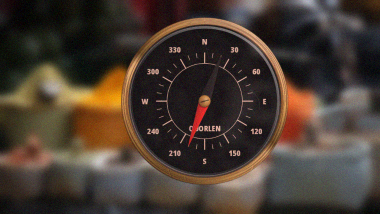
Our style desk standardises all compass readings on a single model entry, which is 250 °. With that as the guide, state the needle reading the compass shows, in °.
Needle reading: 200 °
